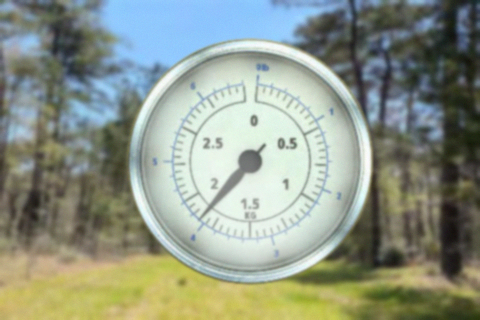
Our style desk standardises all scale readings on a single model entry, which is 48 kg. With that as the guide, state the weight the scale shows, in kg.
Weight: 1.85 kg
